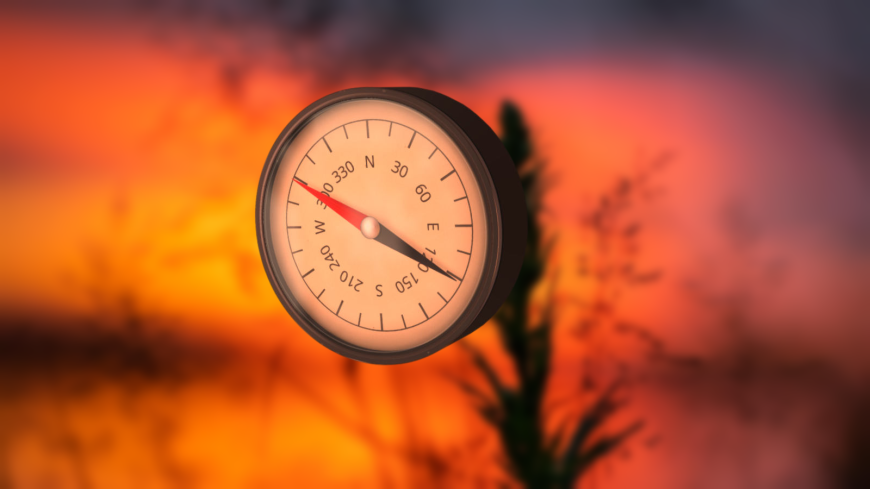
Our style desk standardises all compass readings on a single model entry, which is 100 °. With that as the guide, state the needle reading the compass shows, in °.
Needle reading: 300 °
